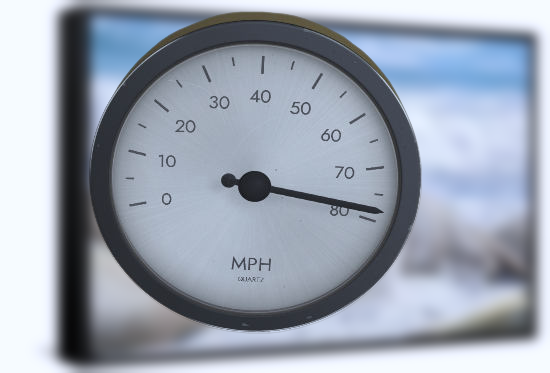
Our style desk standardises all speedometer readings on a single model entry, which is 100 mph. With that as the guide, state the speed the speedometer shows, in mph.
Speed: 77.5 mph
